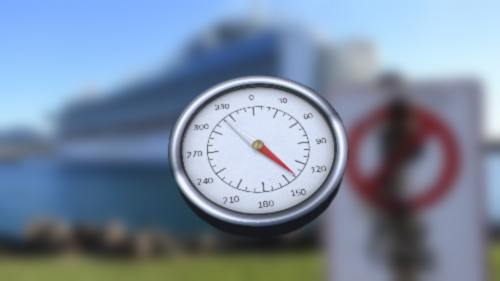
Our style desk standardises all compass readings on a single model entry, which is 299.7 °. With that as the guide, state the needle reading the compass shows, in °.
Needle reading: 140 °
